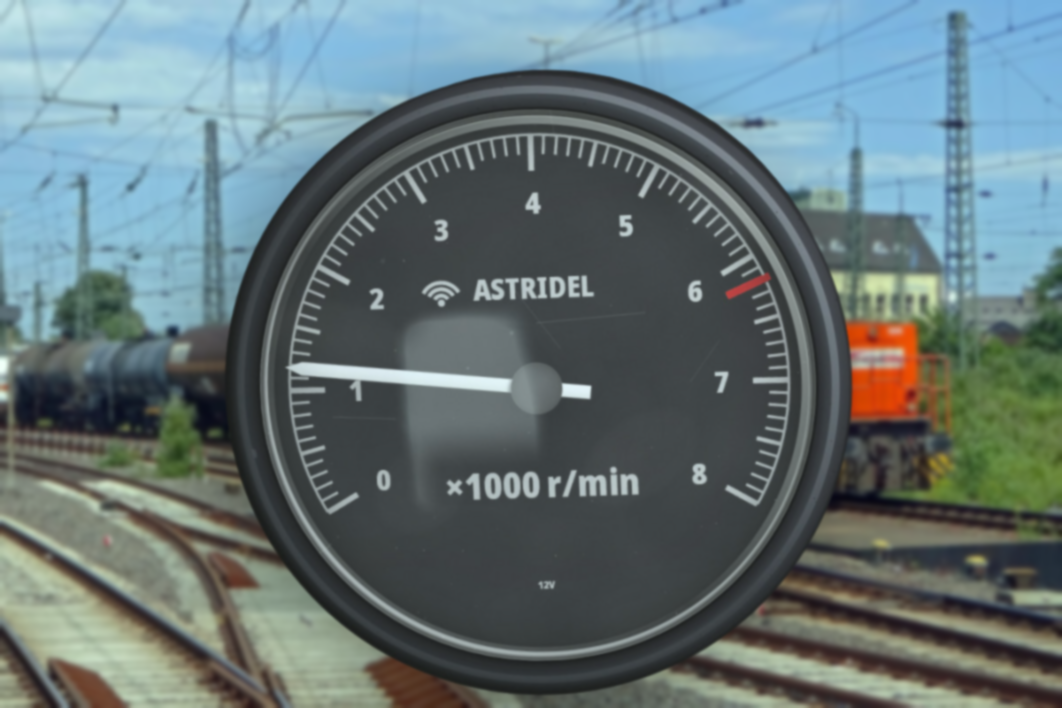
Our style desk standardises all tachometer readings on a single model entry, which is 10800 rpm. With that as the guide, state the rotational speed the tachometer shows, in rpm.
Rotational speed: 1200 rpm
